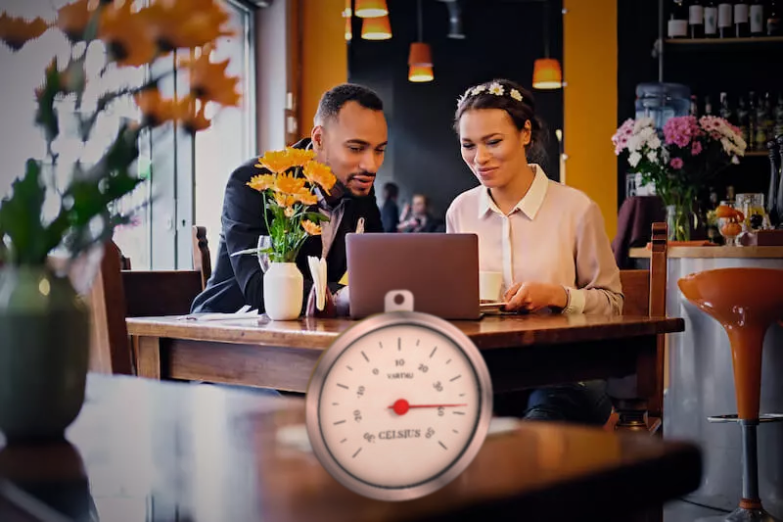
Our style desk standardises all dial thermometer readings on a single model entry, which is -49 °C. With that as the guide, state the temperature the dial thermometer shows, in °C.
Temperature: 37.5 °C
